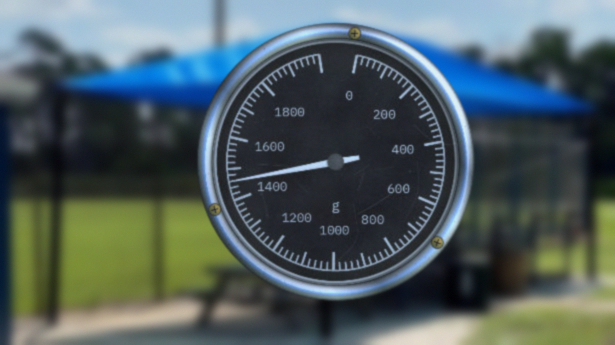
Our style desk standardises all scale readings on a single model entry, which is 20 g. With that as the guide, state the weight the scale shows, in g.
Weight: 1460 g
